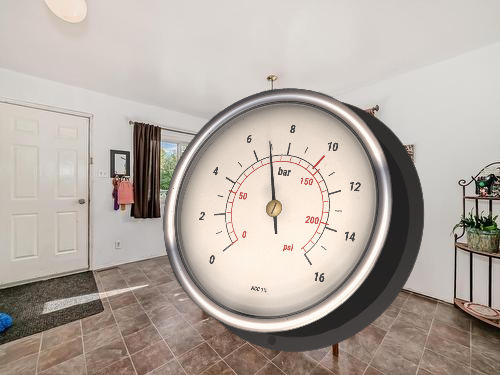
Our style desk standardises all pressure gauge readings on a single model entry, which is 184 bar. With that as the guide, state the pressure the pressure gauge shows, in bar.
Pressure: 7 bar
